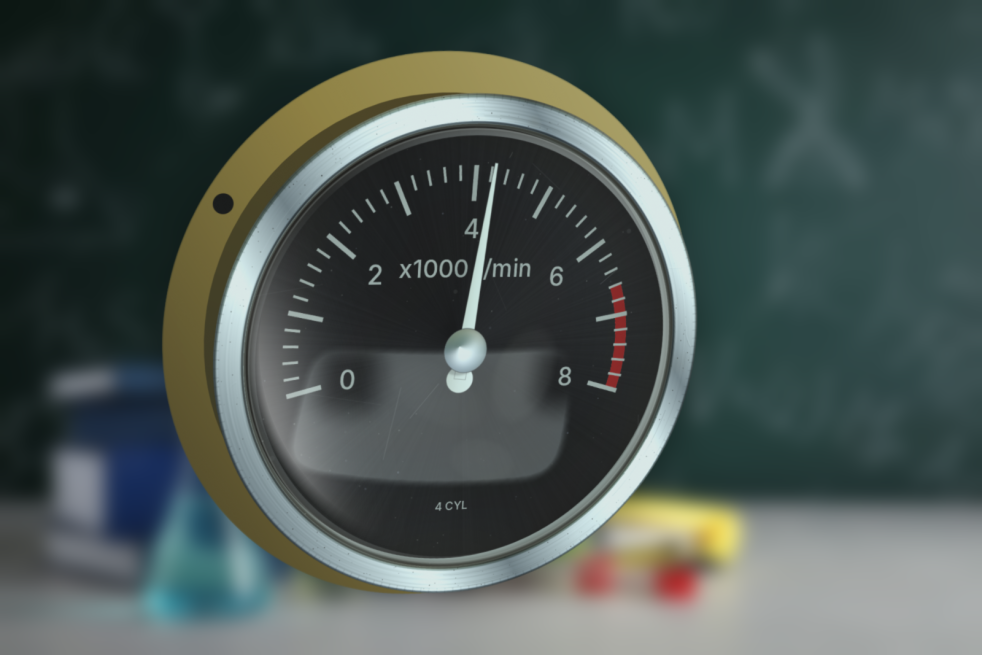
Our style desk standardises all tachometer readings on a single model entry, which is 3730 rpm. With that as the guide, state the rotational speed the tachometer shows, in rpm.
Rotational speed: 4200 rpm
